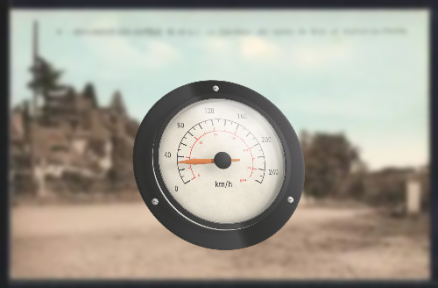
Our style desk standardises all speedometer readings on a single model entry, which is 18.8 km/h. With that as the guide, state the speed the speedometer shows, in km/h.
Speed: 30 km/h
